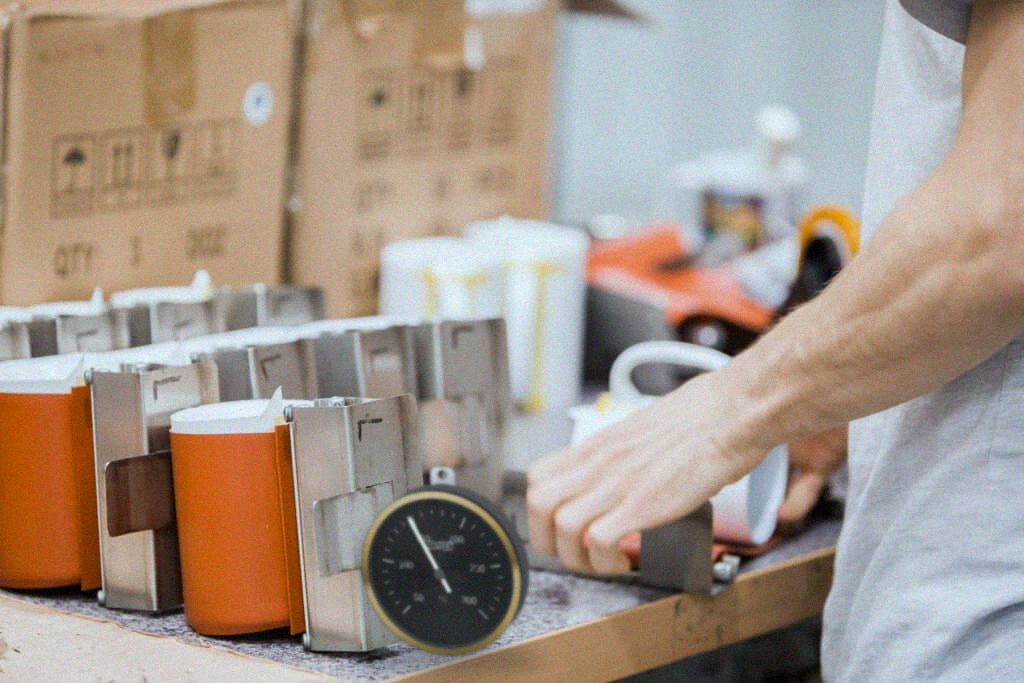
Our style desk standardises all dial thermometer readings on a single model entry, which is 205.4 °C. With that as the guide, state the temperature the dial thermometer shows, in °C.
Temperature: 150 °C
